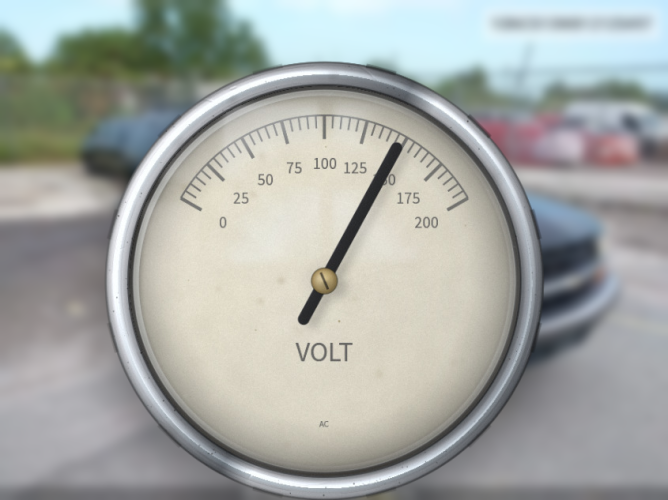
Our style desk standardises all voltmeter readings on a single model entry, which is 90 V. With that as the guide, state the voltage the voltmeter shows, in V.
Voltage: 147.5 V
